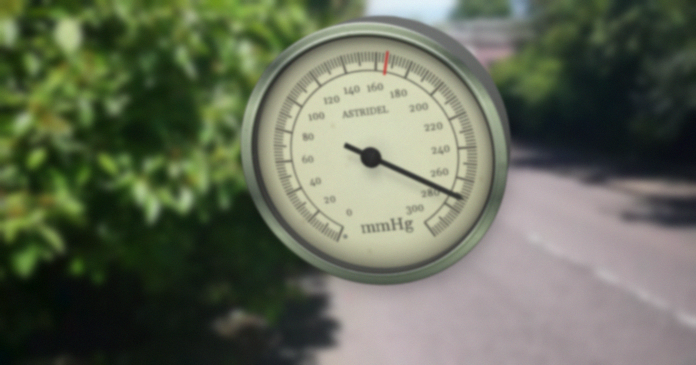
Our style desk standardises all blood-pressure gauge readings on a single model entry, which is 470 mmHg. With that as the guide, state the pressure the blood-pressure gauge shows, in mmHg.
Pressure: 270 mmHg
